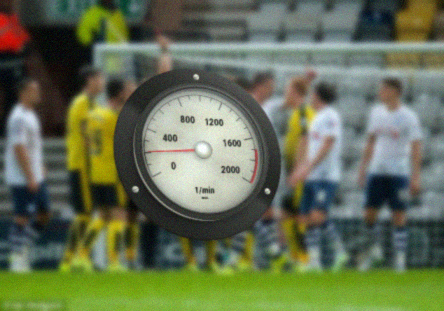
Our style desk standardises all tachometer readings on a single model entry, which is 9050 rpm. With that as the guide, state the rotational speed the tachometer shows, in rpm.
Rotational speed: 200 rpm
